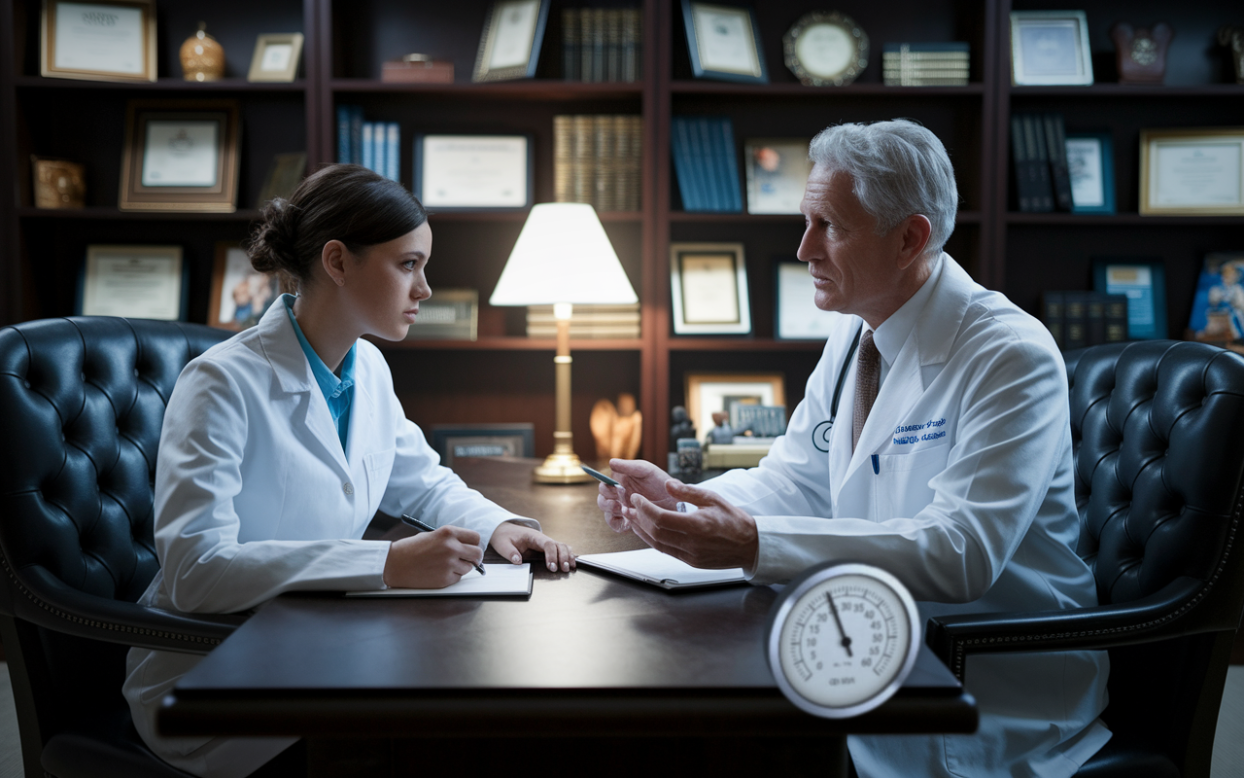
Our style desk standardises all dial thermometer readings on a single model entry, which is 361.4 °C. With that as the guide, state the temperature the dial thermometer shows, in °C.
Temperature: 25 °C
